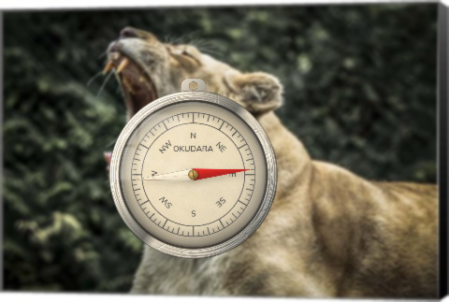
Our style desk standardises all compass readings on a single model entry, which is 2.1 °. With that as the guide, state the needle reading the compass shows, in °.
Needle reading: 85 °
